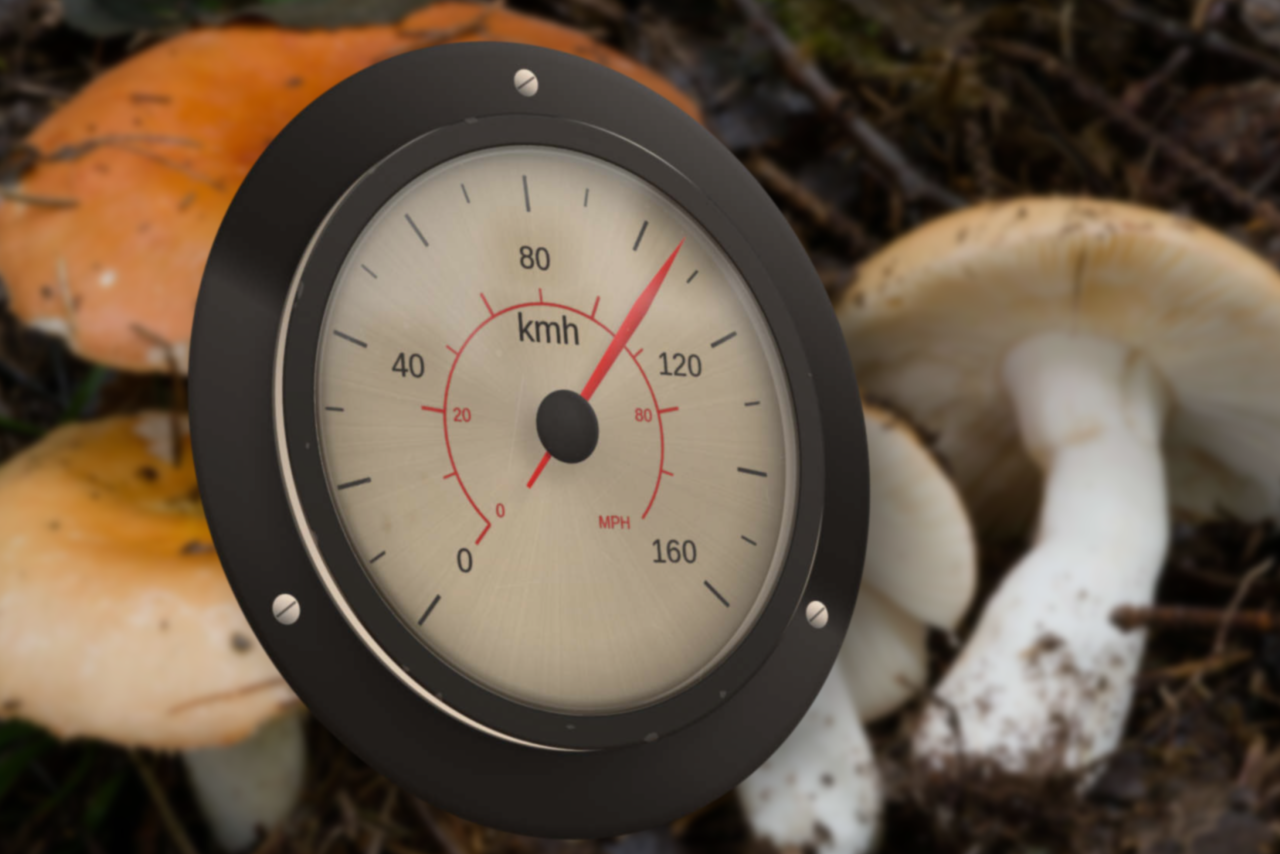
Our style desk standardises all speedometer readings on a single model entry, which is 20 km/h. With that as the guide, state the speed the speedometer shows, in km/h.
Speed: 105 km/h
